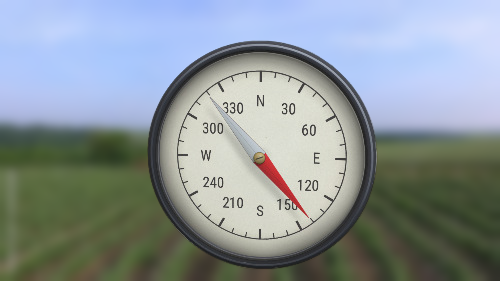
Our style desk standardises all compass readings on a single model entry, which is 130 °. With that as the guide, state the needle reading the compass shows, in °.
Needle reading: 140 °
